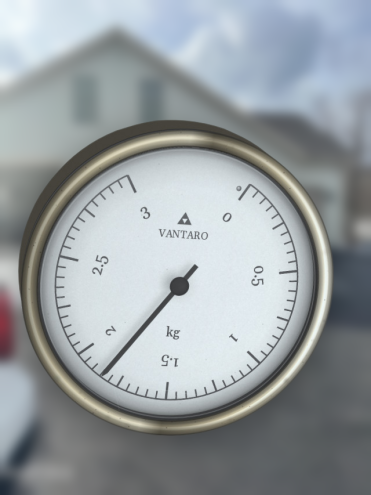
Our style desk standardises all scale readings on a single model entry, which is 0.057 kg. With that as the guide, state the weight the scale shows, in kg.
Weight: 1.85 kg
